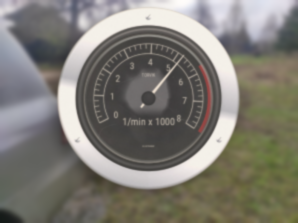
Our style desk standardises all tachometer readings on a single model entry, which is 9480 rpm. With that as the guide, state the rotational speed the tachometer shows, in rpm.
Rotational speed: 5200 rpm
